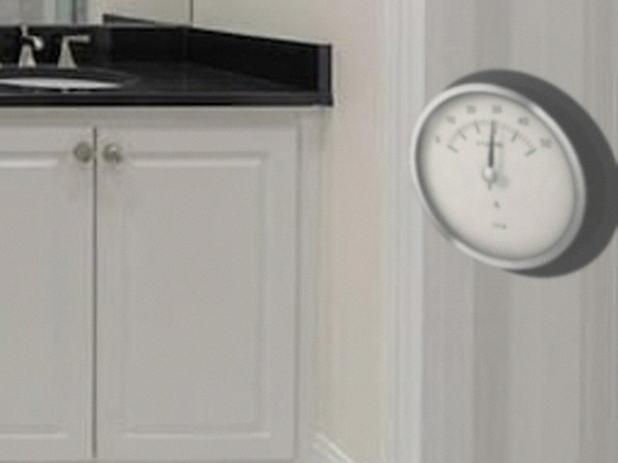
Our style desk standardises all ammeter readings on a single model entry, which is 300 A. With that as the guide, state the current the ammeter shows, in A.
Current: 30 A
